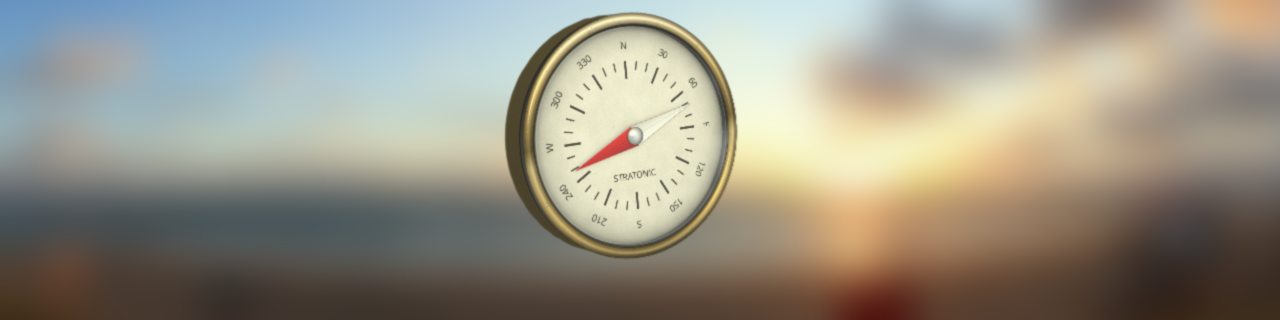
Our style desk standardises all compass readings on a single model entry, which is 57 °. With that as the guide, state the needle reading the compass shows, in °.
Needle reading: 250 °
